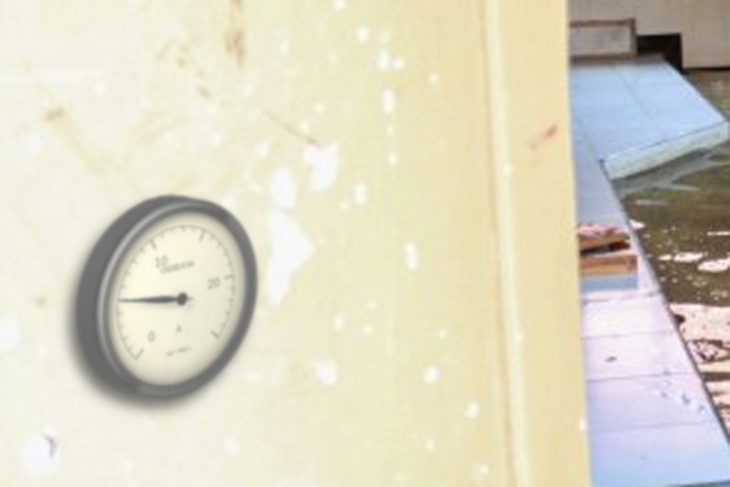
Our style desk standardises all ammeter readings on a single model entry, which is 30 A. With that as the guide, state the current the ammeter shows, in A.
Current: 5 A
